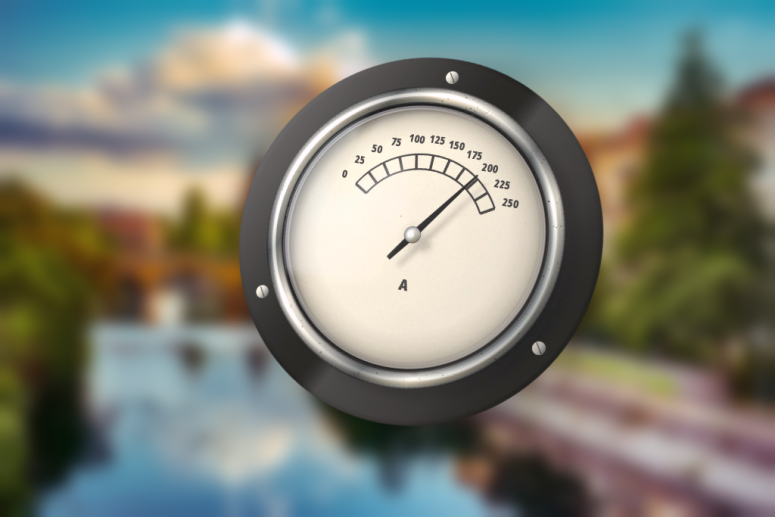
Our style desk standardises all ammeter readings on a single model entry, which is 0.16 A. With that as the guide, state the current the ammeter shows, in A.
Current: 200 A
